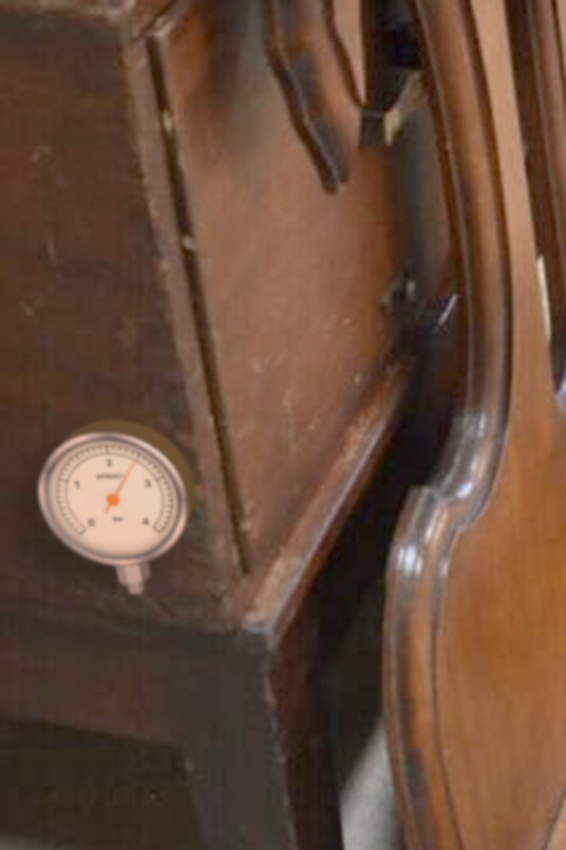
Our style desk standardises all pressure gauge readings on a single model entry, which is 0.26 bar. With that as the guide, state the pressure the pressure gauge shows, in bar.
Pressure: 2.5 bar
